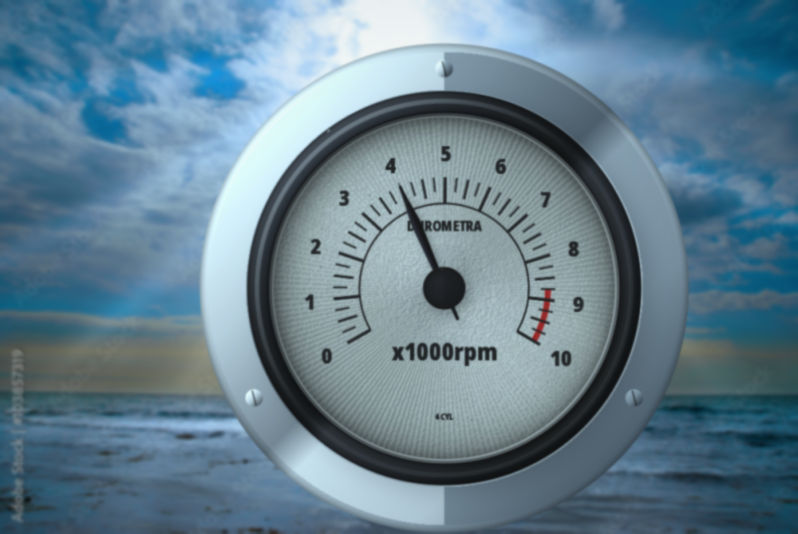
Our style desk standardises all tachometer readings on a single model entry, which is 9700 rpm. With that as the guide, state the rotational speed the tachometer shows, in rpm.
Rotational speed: 4000 rpm
